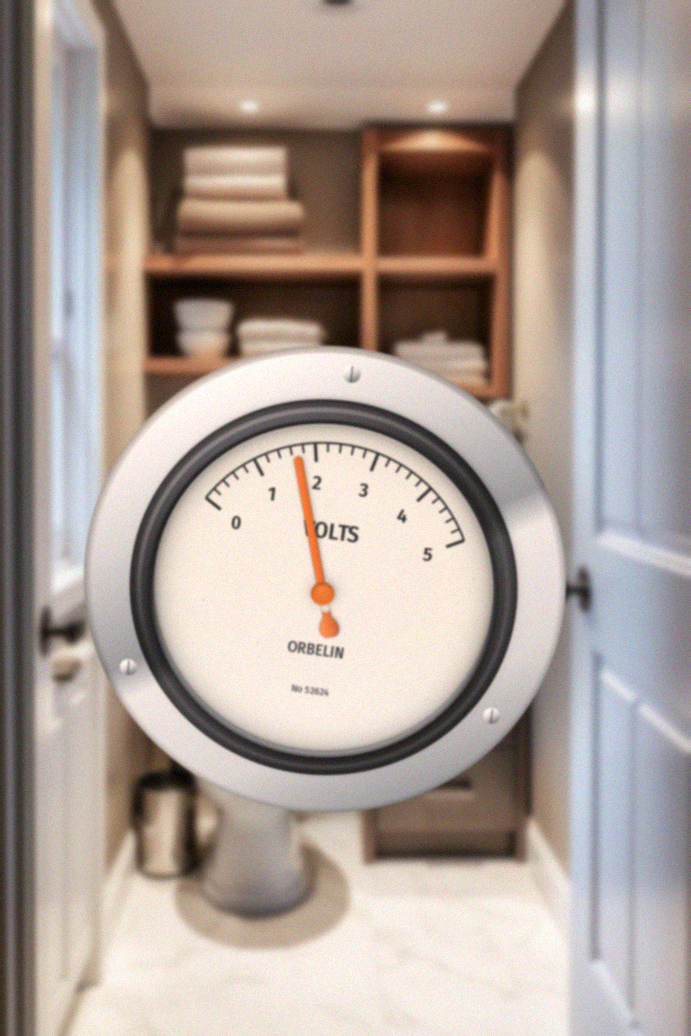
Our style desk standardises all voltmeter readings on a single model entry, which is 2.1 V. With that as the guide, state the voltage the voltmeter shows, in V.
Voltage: 1.7 V
